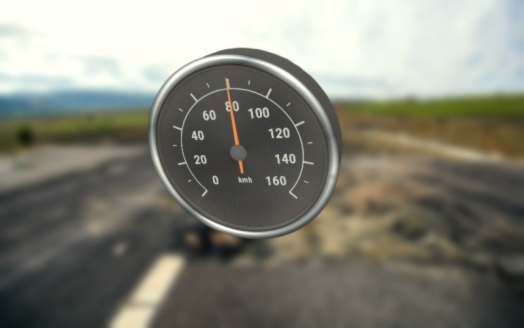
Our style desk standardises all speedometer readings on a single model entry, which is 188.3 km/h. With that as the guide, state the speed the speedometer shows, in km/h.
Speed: 80 km/h
